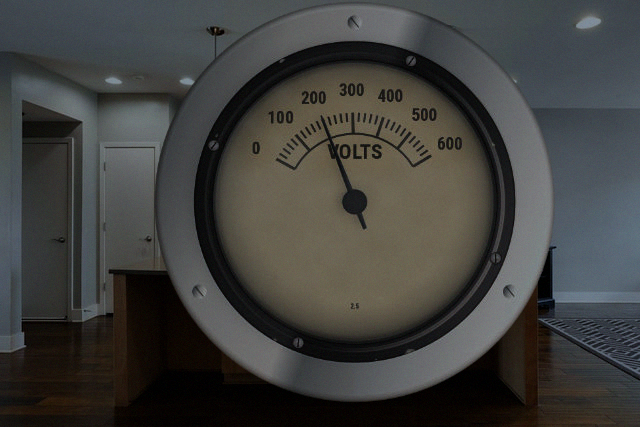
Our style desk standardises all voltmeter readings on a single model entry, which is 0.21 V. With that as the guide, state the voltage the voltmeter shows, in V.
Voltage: 200 V
